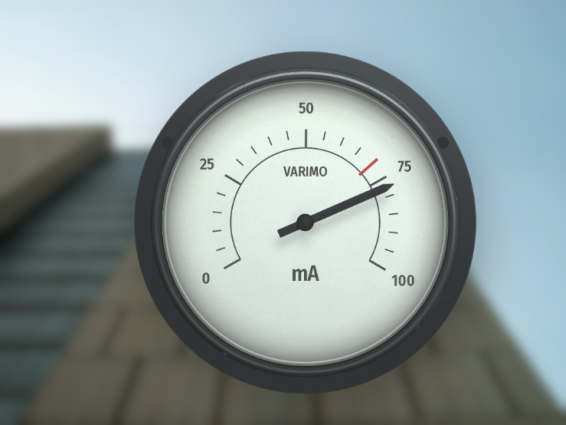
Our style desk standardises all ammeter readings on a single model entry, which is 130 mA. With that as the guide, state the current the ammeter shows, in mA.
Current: 77.5 mA
